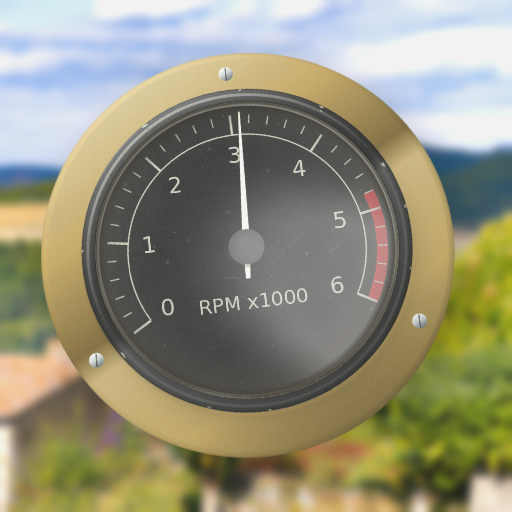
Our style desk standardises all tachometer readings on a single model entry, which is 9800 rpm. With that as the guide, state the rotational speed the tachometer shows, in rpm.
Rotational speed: 3100 rpm
